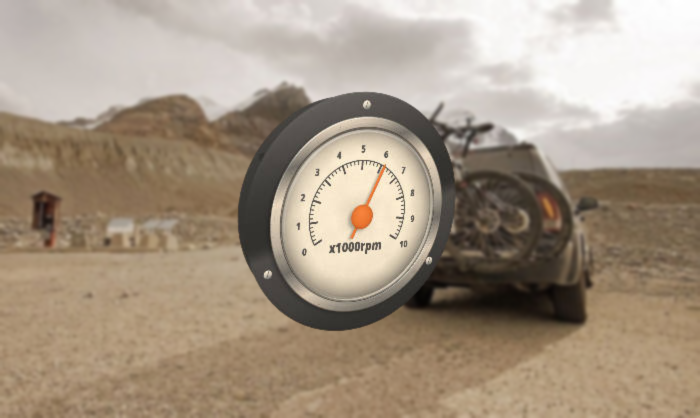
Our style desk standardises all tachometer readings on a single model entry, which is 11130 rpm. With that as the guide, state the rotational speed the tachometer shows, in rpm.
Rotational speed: 6000 rpm
